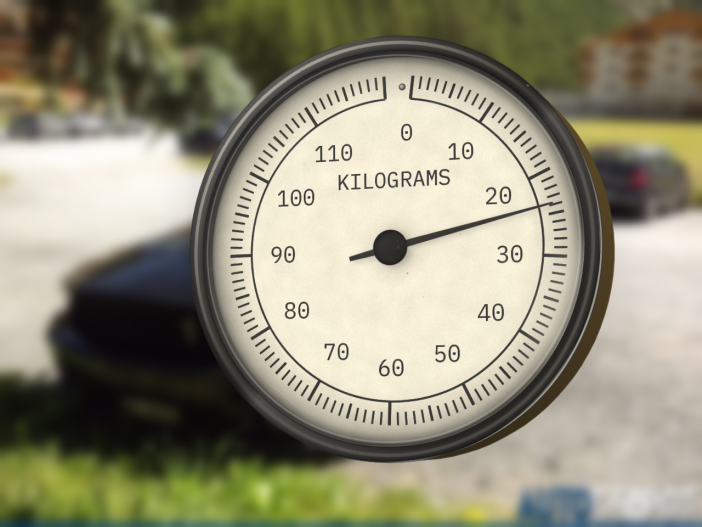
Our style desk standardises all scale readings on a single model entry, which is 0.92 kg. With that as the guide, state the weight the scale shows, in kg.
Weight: 24 kg
